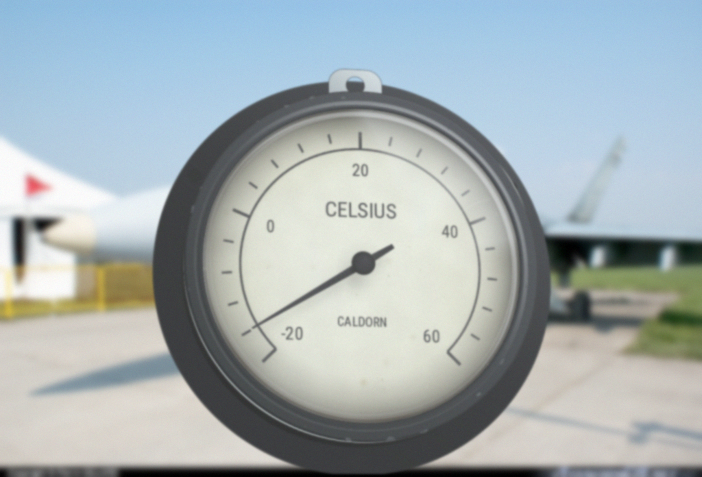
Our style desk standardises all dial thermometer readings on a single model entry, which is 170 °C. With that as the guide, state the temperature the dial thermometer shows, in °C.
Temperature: -16 °C
